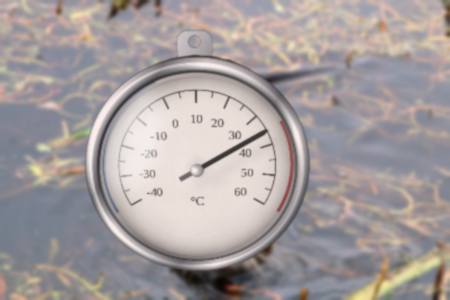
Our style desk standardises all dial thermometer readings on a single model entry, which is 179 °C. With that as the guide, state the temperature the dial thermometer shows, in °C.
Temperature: 35 °C
